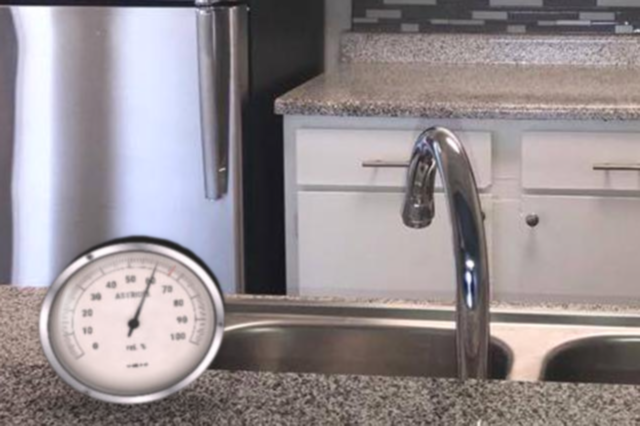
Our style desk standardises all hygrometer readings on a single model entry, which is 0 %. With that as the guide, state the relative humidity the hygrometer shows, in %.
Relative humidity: 60 %
